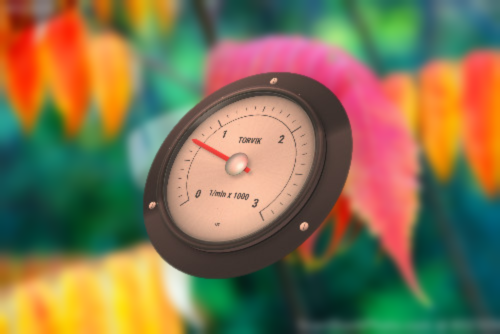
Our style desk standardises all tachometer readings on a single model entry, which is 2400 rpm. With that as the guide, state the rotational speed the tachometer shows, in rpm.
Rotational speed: 700 rpm
